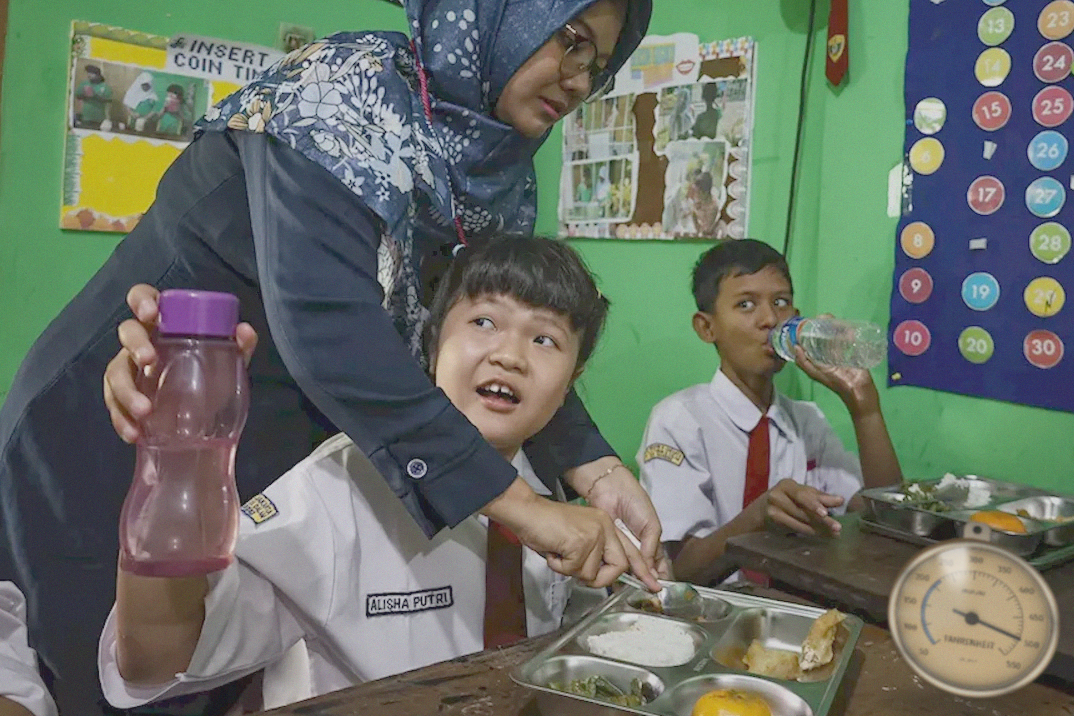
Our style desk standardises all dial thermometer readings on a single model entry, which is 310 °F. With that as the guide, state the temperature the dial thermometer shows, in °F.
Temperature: 500 °F
